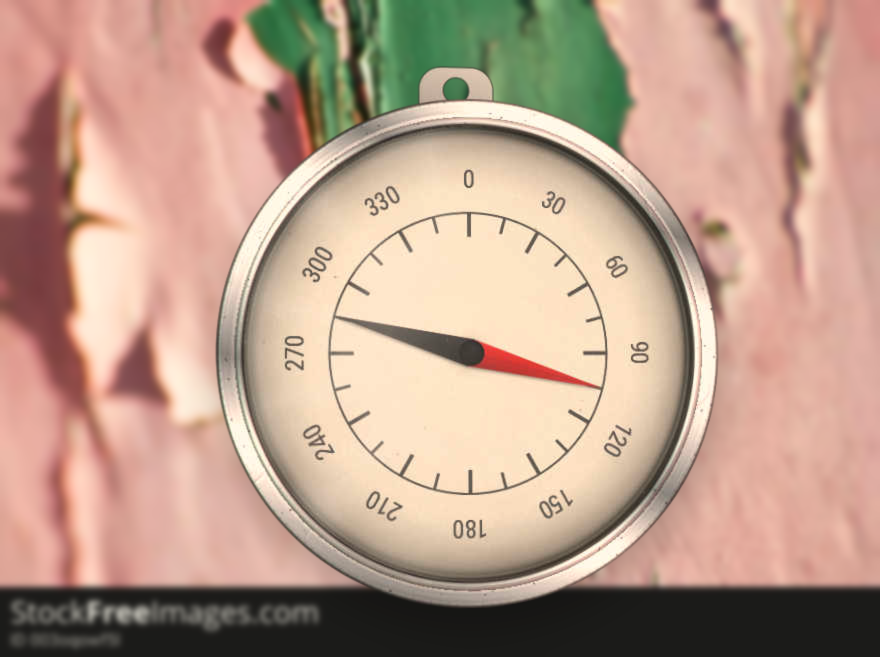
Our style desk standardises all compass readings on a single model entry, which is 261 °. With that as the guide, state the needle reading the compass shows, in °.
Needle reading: 105 °
